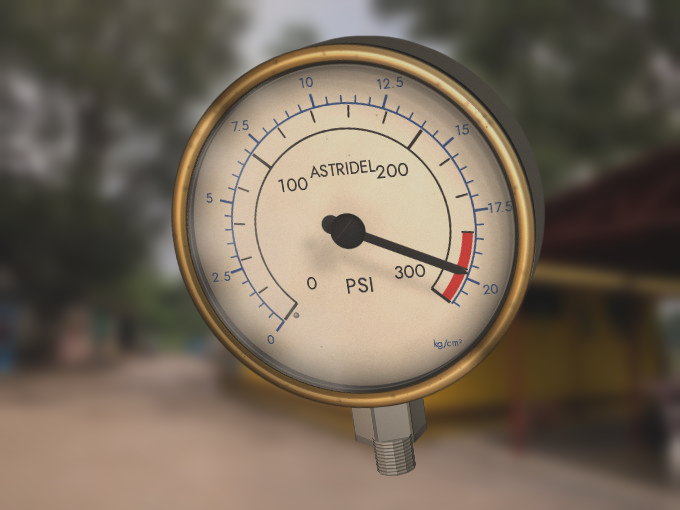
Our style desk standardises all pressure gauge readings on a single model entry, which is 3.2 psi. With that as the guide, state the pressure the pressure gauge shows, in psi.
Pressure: 280 psi
